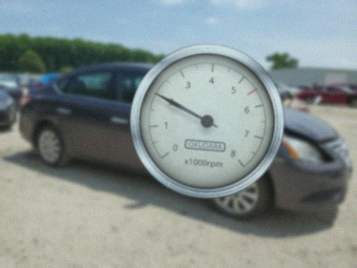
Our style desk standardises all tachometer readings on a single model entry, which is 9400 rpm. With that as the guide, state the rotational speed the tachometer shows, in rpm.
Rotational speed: 2000 rpm
